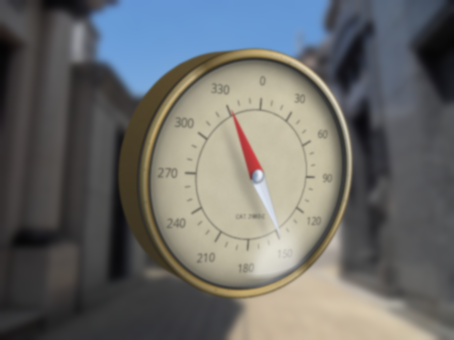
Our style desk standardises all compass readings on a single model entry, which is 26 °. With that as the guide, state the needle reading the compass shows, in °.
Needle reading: 330 °
